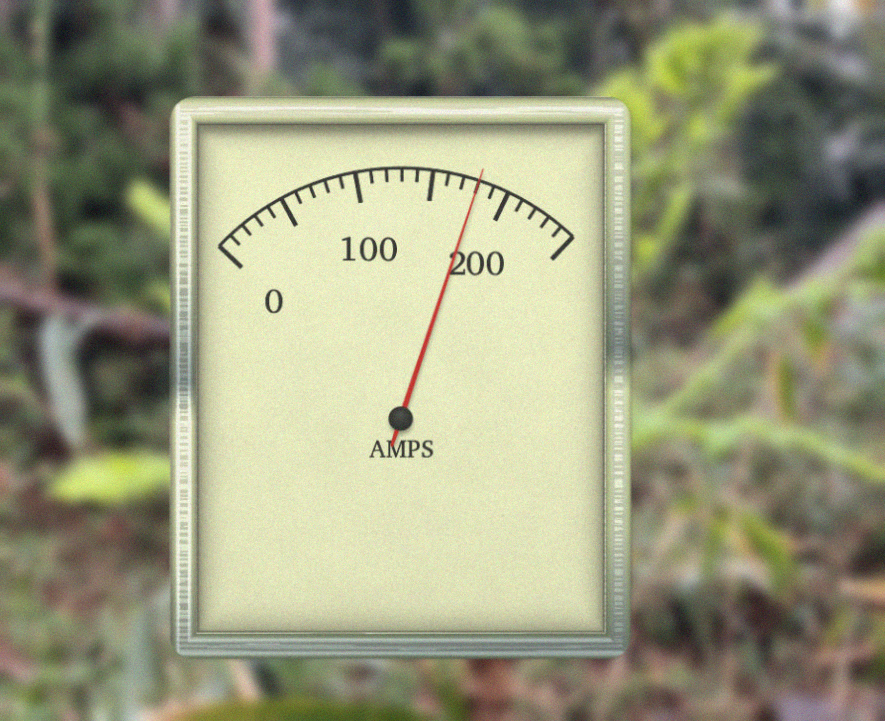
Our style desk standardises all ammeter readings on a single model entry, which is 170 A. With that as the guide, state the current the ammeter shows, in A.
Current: 180 A
